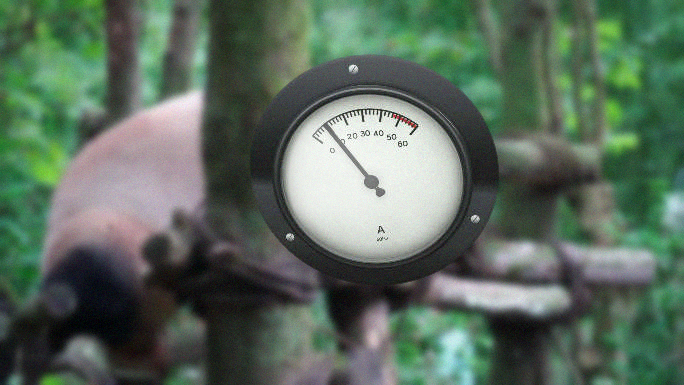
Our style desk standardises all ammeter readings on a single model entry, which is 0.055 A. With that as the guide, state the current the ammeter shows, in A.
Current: 10 A
